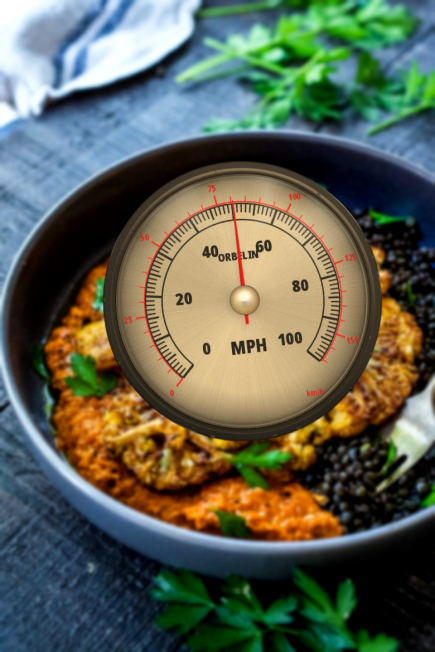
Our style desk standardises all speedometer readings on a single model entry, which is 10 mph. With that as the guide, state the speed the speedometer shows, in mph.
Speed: 50 mph
